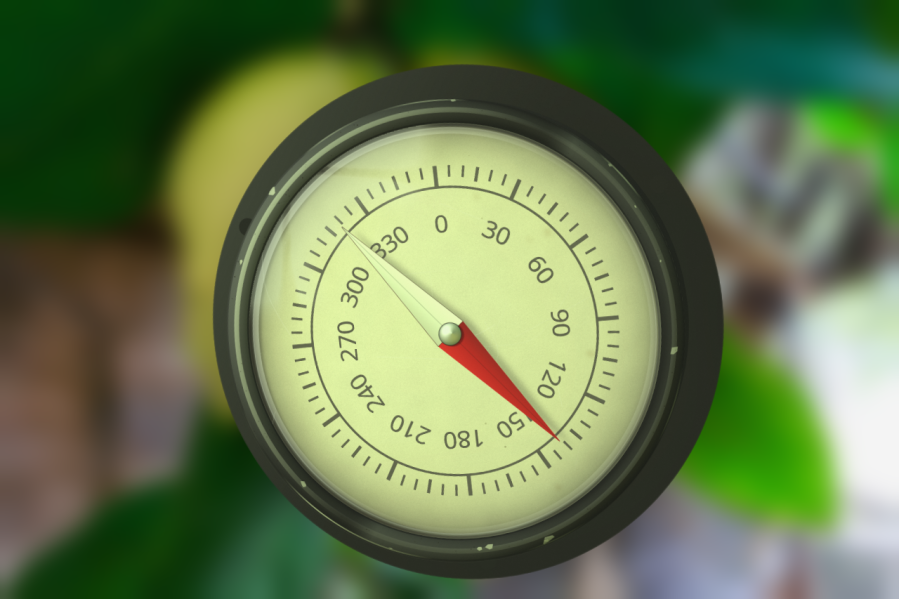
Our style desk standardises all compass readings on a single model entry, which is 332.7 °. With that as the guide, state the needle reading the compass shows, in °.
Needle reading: 140 °
